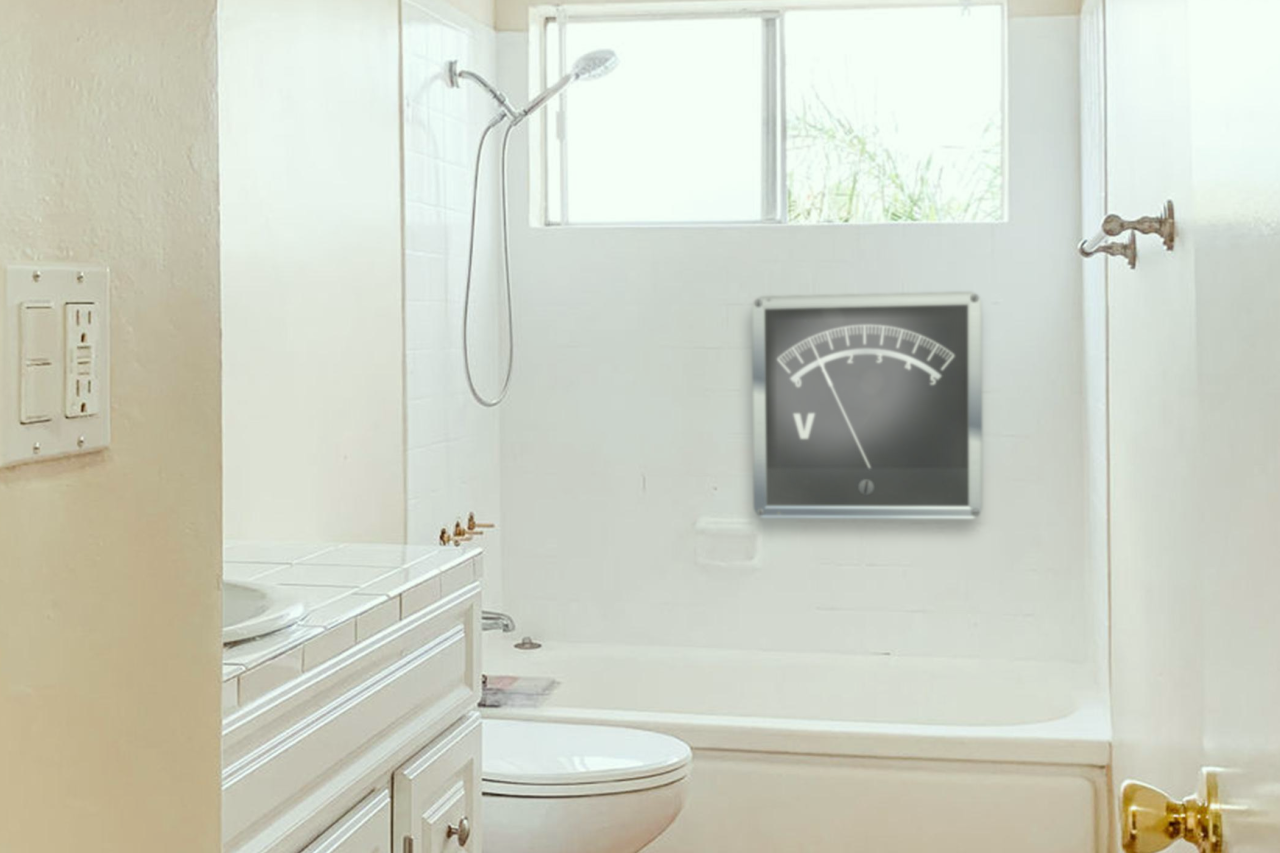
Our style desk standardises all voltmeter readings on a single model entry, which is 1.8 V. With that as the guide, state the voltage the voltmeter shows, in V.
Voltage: 1 V
